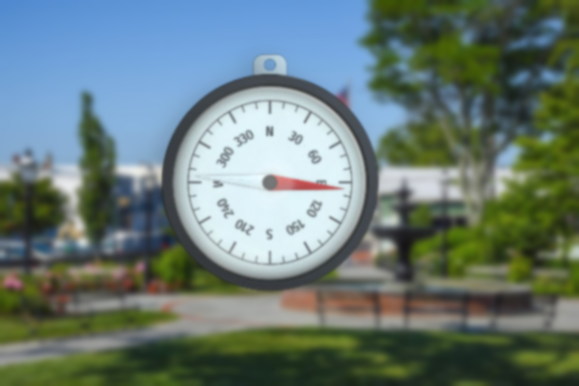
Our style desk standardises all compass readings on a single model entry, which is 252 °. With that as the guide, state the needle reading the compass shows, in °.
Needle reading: 95 °
